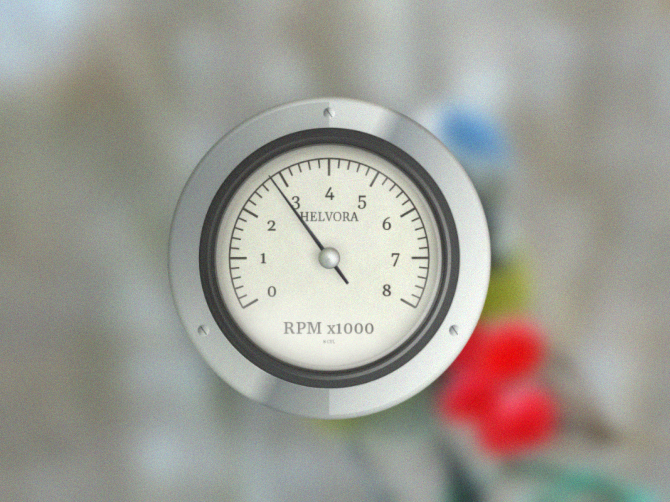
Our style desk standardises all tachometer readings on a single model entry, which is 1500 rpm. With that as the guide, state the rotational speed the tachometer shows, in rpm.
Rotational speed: 2800 rpm
